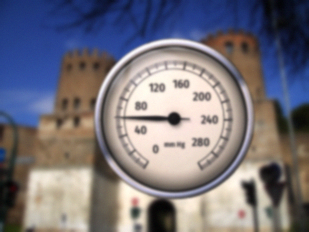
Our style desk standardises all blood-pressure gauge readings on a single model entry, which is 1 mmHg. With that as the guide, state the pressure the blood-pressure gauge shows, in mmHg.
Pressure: 60 mmHg
